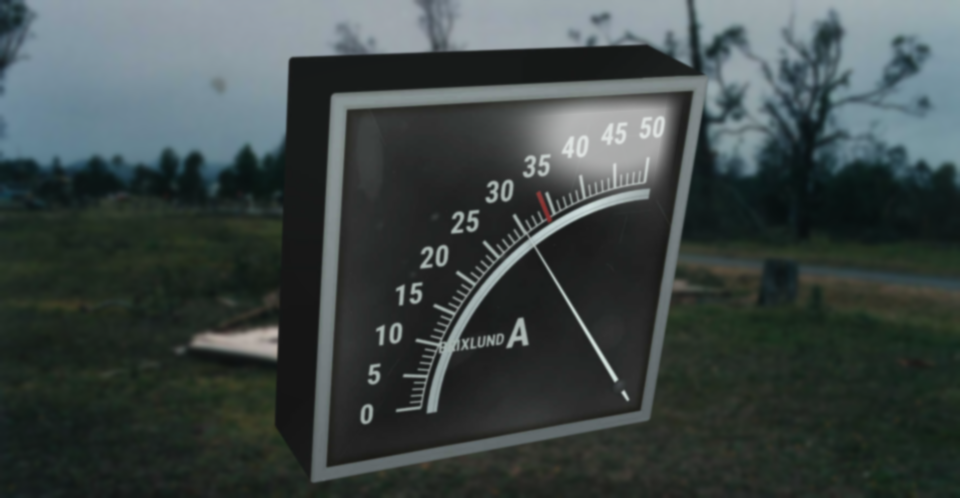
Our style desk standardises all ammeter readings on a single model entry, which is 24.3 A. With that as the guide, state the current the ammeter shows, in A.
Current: 30 A
